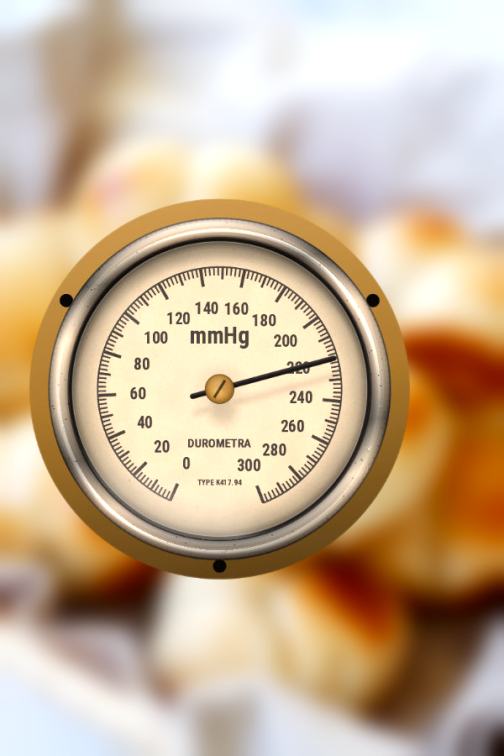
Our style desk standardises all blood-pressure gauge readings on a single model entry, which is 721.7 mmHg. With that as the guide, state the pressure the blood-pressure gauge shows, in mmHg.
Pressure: 220 mmHg
